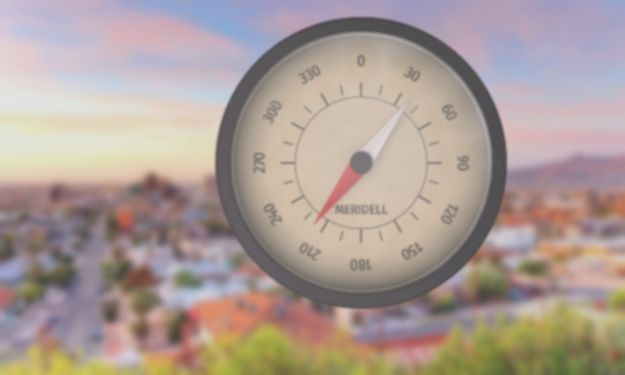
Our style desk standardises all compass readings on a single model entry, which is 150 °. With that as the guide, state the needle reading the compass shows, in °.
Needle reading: 217.5 °
